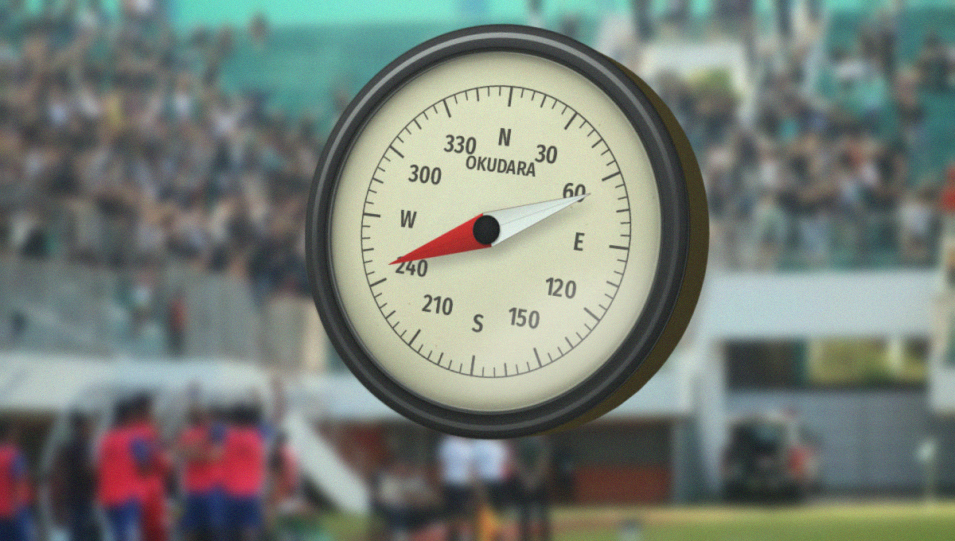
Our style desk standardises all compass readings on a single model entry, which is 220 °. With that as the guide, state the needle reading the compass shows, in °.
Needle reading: 245 °
